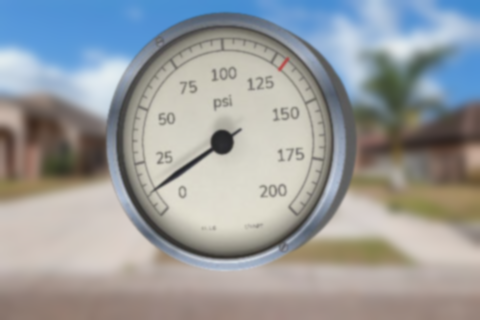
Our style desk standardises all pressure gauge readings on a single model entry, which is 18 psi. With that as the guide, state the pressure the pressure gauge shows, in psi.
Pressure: 10 psi
